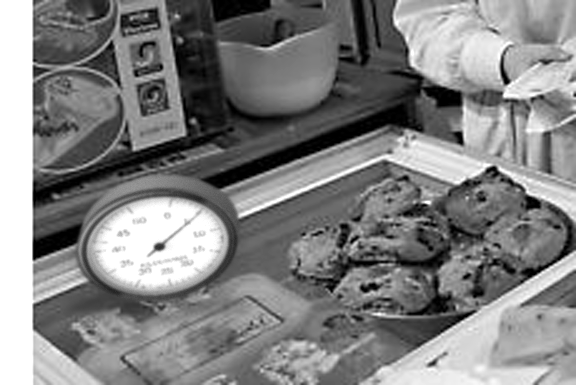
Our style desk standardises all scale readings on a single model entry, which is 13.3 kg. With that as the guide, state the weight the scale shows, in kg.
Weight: 5 kg
